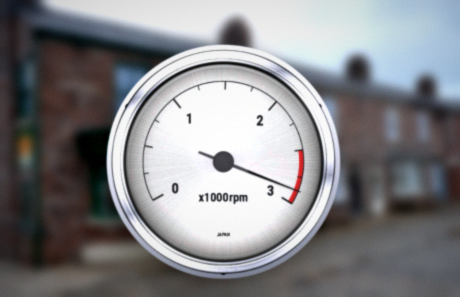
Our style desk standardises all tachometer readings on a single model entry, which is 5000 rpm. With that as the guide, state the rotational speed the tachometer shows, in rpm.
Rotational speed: 2875 rpm
